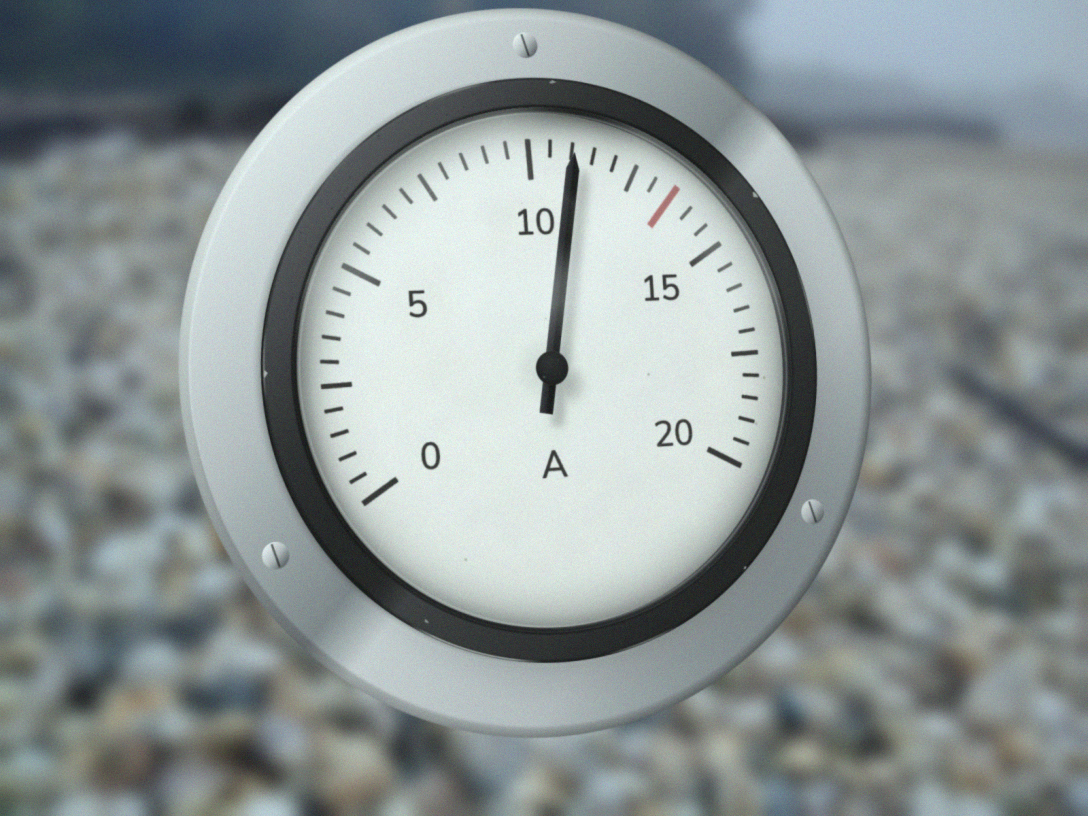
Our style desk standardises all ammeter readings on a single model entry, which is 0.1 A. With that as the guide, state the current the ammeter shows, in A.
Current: 11 A
